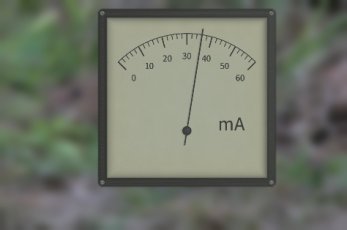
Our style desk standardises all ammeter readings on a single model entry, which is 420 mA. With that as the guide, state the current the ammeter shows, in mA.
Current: 36 mA
